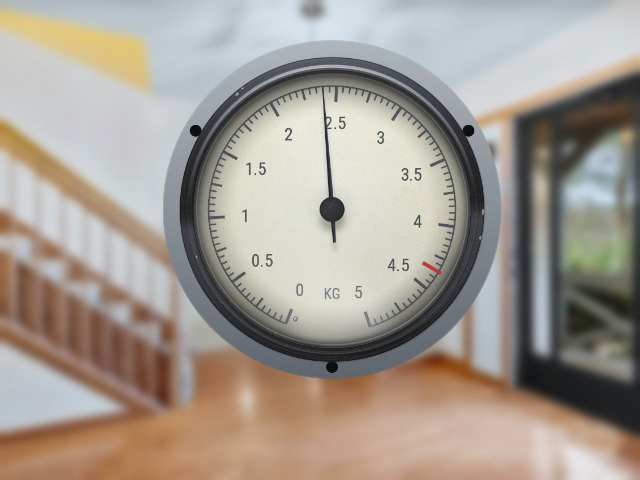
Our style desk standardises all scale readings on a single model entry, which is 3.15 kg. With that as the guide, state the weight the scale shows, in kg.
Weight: 2.4 kg
